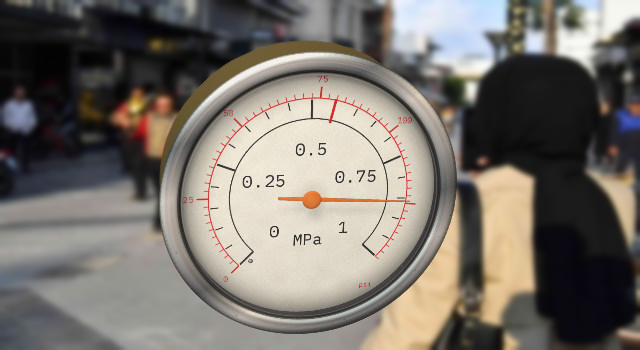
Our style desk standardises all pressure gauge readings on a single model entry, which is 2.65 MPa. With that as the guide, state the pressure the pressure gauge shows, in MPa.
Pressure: 0.85 MPa
